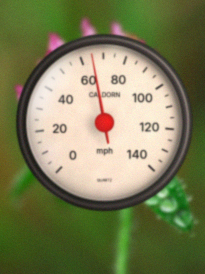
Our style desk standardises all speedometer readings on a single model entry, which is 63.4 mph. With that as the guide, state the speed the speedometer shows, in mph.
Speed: 65 mph
